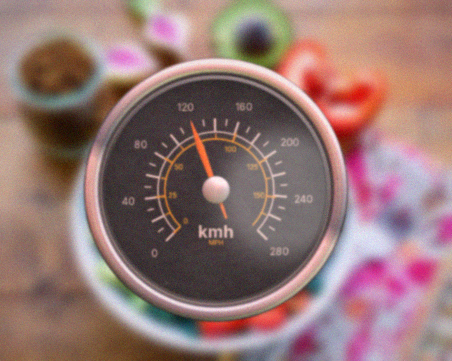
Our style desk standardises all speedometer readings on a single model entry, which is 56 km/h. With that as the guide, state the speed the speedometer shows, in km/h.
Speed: 120 km/h
